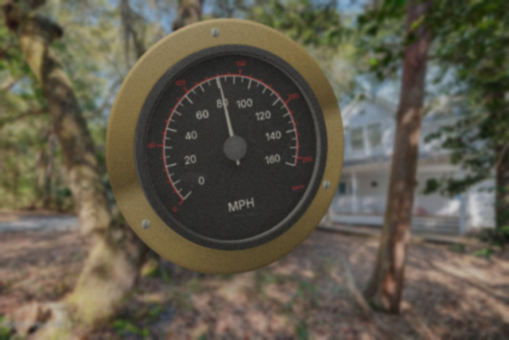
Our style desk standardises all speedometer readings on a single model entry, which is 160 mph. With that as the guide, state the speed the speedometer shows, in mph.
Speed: 80 mph
